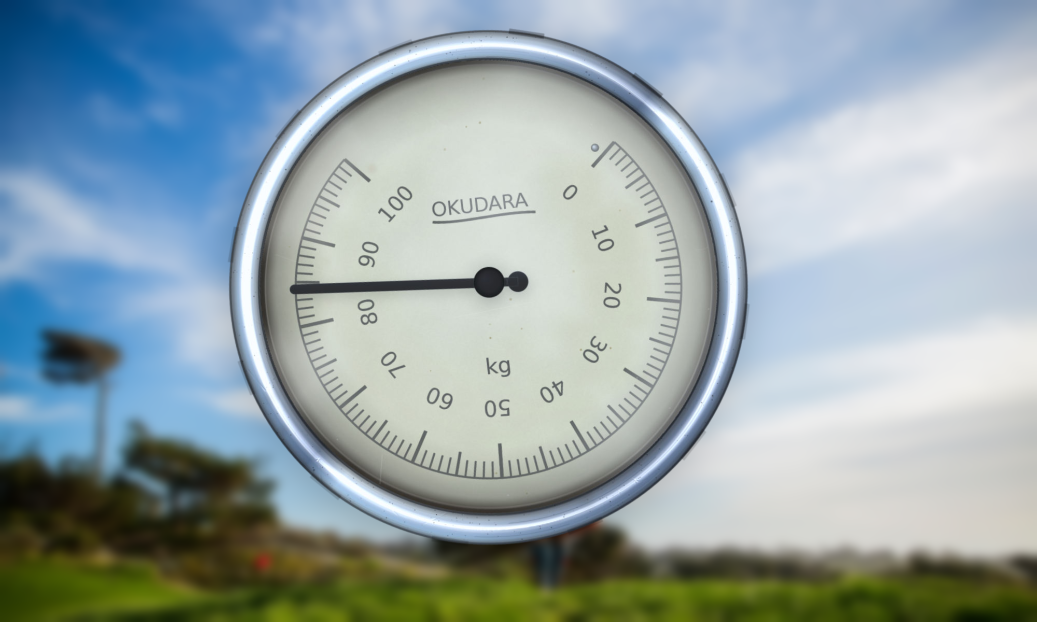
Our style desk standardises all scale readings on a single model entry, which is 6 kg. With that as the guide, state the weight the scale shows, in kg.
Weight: 84 kg
